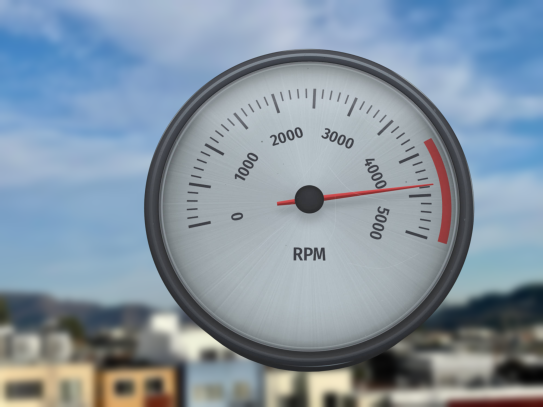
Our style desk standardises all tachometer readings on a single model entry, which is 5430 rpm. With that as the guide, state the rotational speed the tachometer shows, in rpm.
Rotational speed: 4400 rpm
